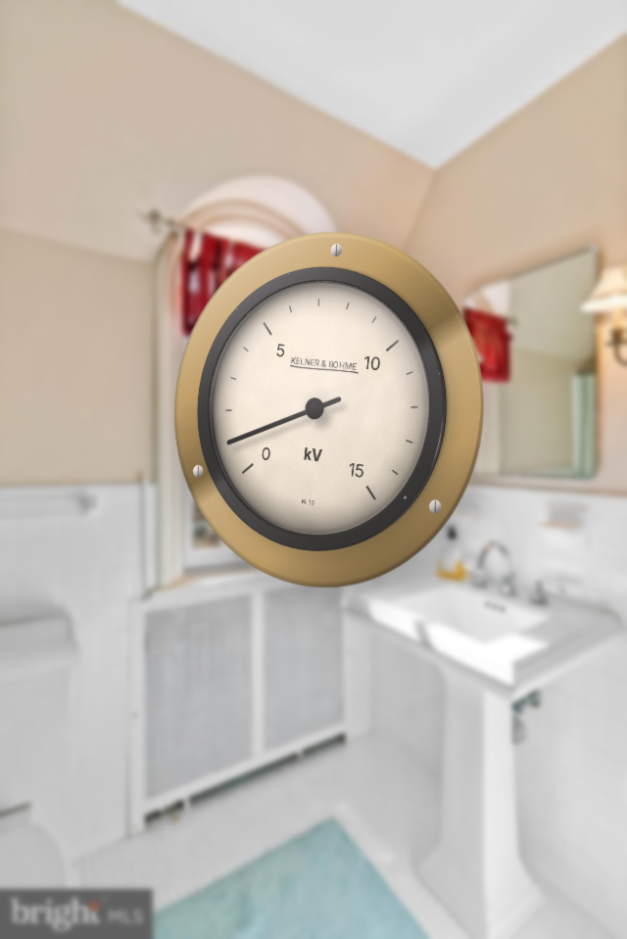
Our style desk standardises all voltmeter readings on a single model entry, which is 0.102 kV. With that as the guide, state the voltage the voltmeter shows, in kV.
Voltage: 1 kV
